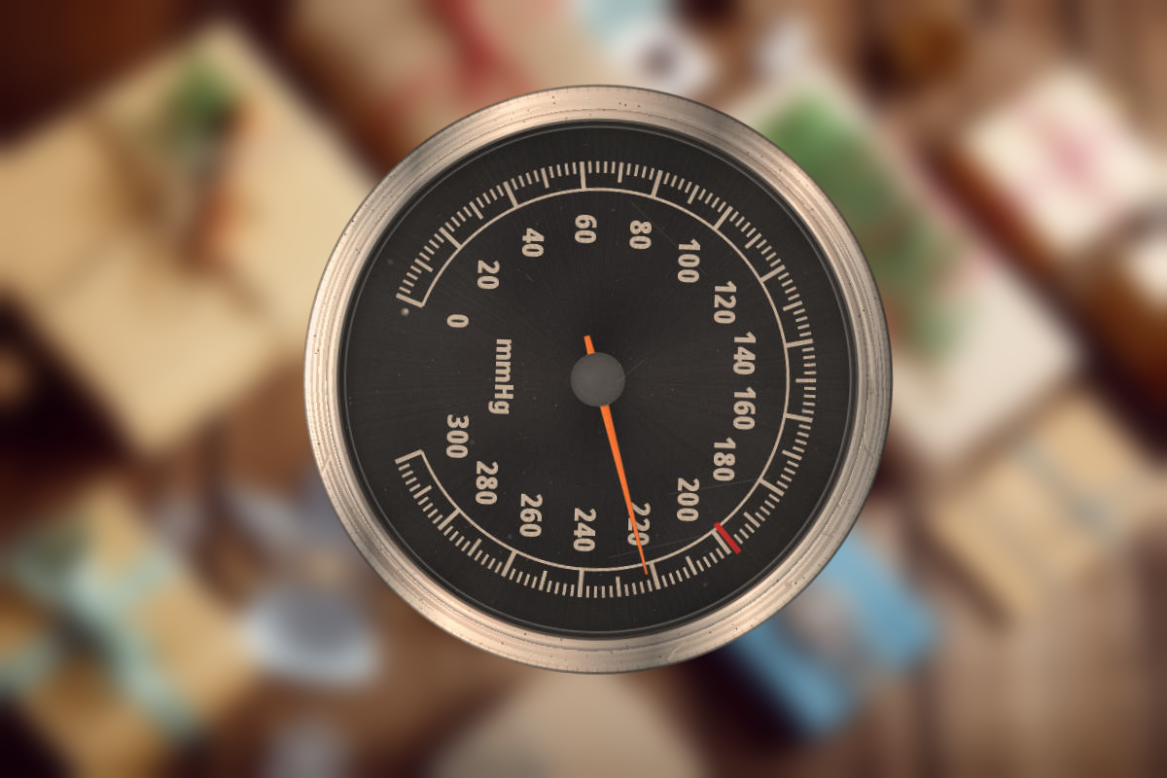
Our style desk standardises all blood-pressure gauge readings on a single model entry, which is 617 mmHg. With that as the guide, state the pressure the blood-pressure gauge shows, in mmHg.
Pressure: 222 mmHg
